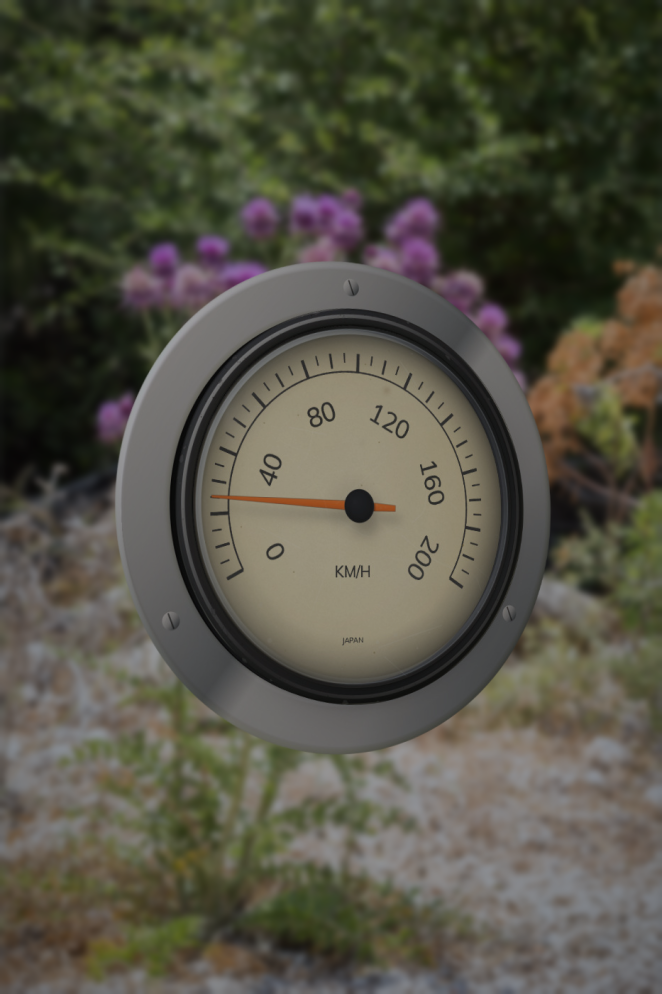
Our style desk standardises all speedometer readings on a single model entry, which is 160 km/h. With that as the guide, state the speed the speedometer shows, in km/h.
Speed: 25 km/h
